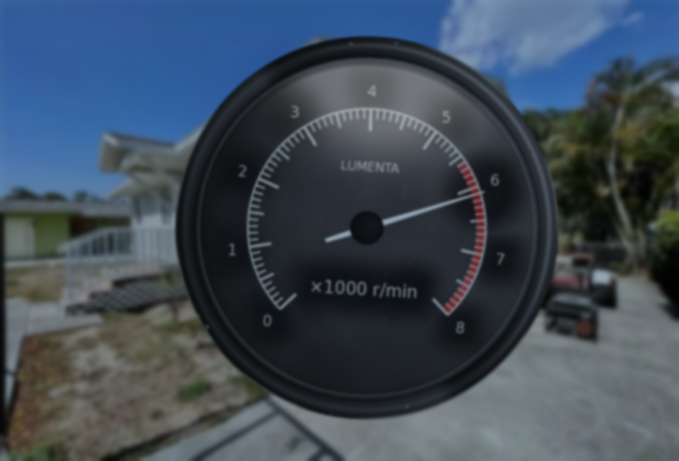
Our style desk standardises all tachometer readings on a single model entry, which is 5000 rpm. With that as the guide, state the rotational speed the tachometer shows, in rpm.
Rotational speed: 6100 rpm
